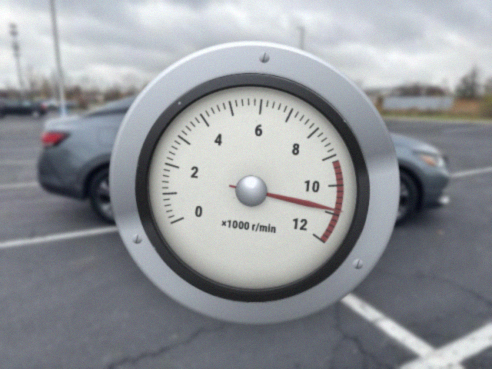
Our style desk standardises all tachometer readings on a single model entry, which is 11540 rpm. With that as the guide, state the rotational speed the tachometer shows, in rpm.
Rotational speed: 10800 rpm
